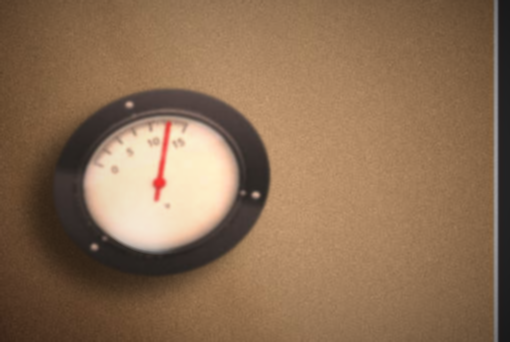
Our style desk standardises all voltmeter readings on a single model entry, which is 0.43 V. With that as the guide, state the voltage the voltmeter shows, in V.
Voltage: 12.5 V
